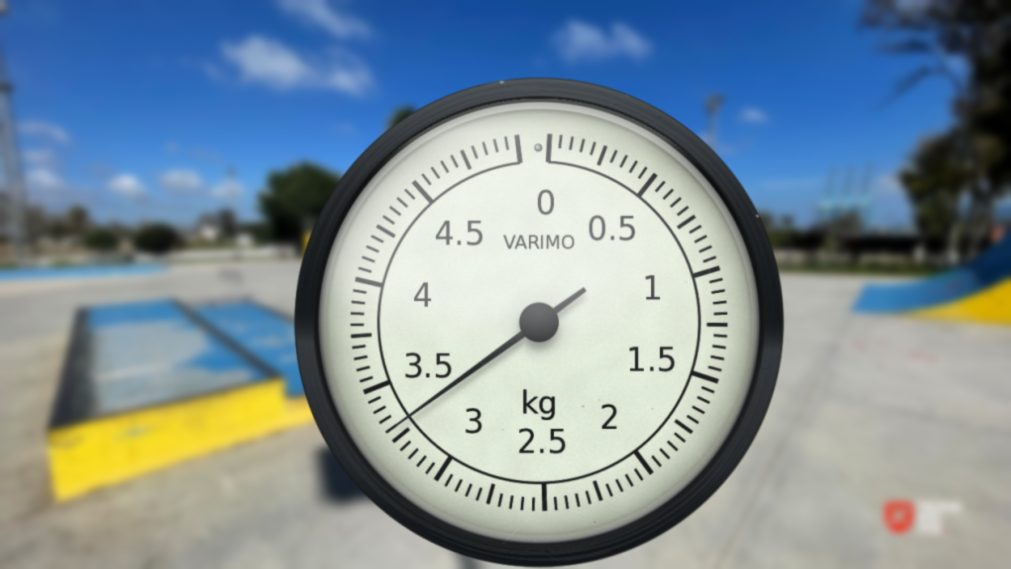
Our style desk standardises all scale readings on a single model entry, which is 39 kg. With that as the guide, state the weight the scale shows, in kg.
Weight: 3.3 kg
